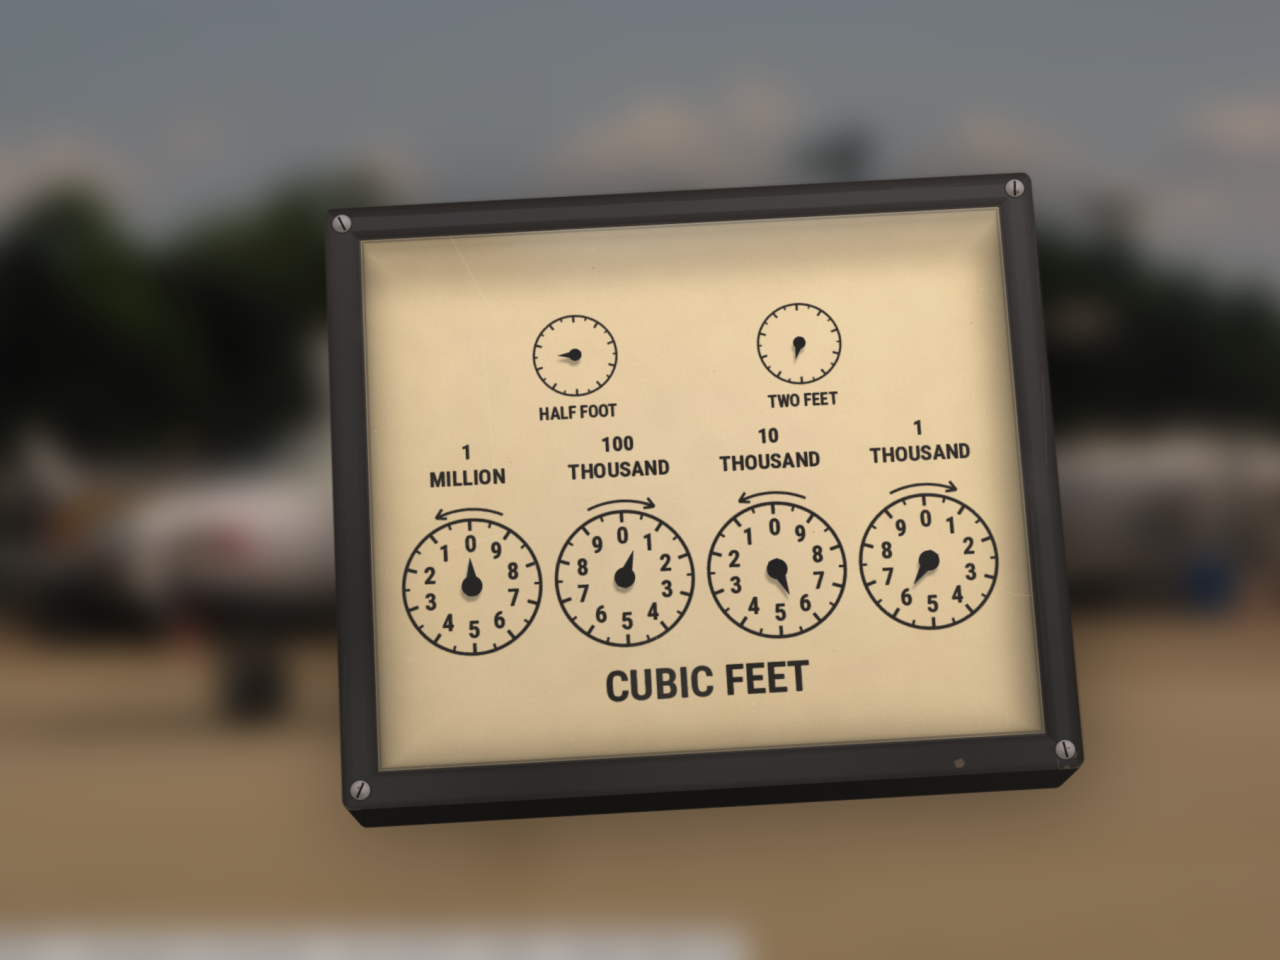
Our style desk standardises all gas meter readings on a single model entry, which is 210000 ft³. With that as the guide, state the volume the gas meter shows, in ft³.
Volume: 5600 ft³
